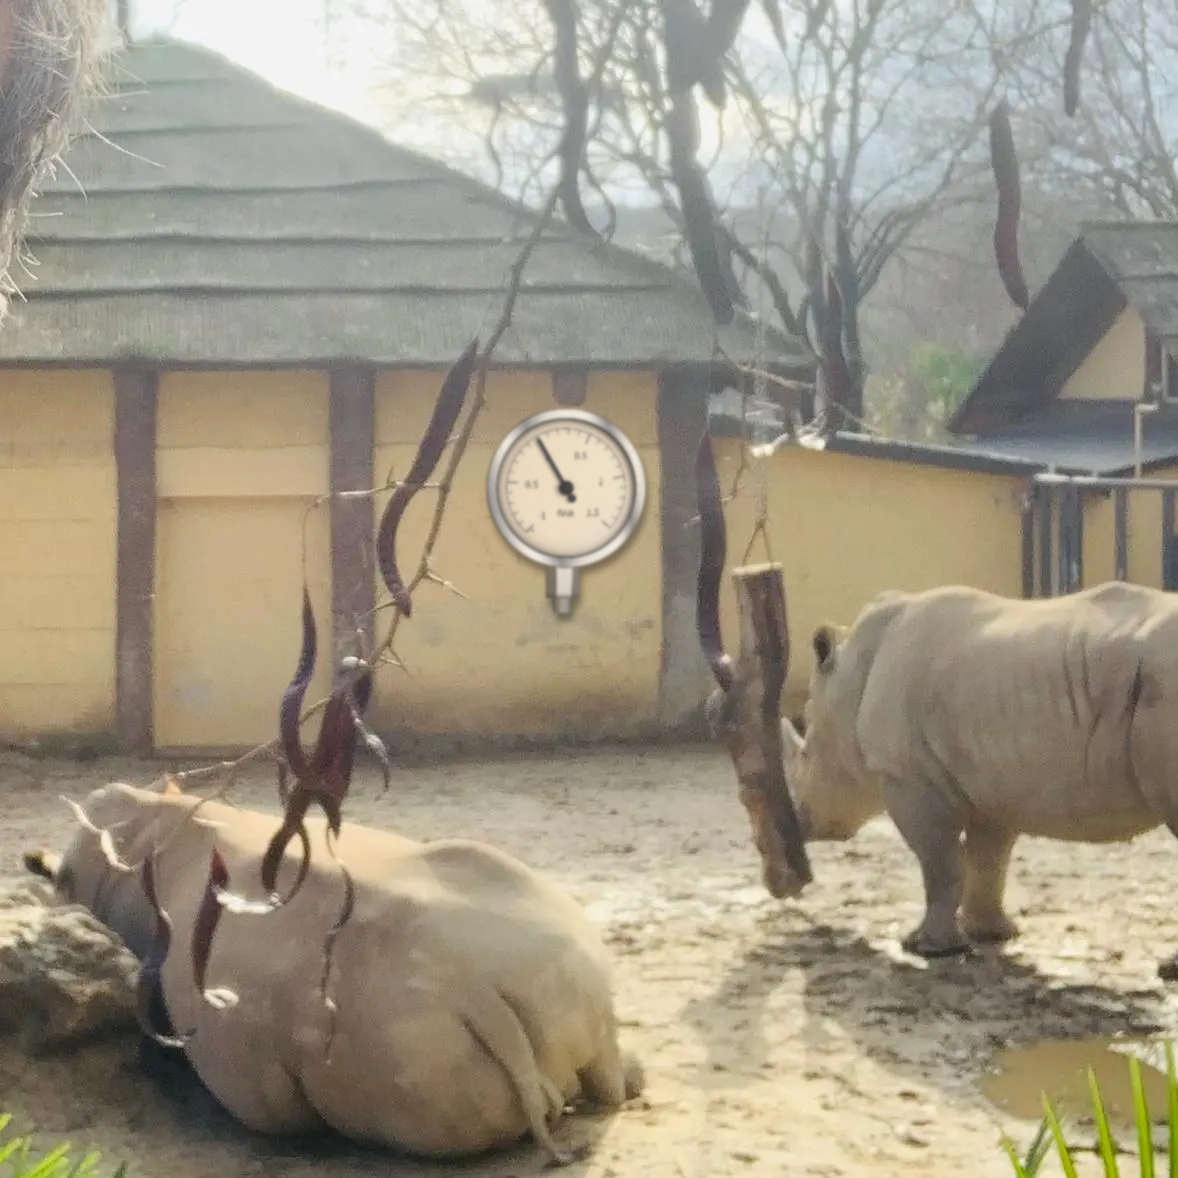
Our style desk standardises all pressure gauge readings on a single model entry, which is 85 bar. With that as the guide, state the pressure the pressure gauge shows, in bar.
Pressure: 0 bar
